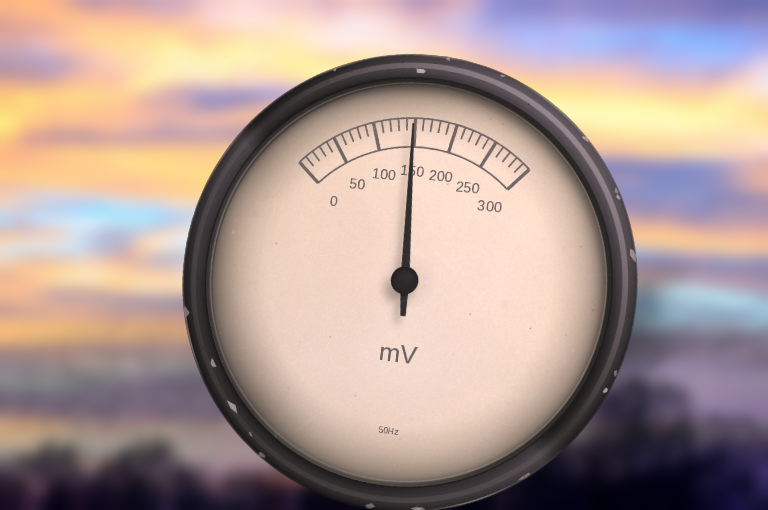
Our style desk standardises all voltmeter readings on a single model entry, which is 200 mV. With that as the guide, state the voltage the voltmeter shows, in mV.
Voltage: 150 mV
